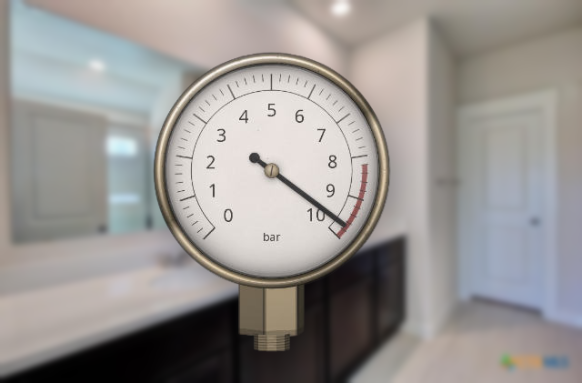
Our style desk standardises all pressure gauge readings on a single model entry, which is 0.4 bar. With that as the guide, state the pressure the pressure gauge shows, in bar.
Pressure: 9.7 bar
